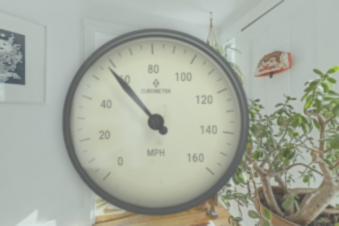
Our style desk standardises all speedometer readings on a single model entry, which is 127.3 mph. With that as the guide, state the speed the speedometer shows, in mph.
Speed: 57.5 mph
